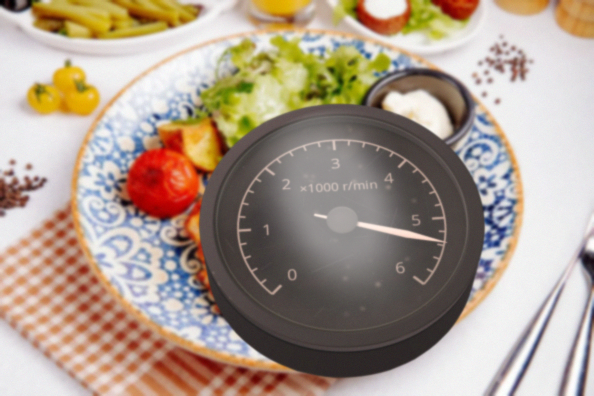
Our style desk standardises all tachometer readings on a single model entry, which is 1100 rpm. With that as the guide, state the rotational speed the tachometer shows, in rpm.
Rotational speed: 5400 rpm
